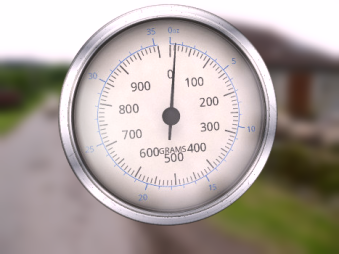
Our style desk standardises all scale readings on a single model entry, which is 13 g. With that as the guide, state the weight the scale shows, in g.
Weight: 10 g
